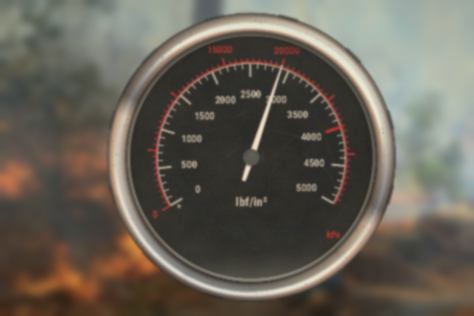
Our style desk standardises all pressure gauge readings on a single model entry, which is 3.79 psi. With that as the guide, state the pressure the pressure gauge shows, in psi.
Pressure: 2900 psi
